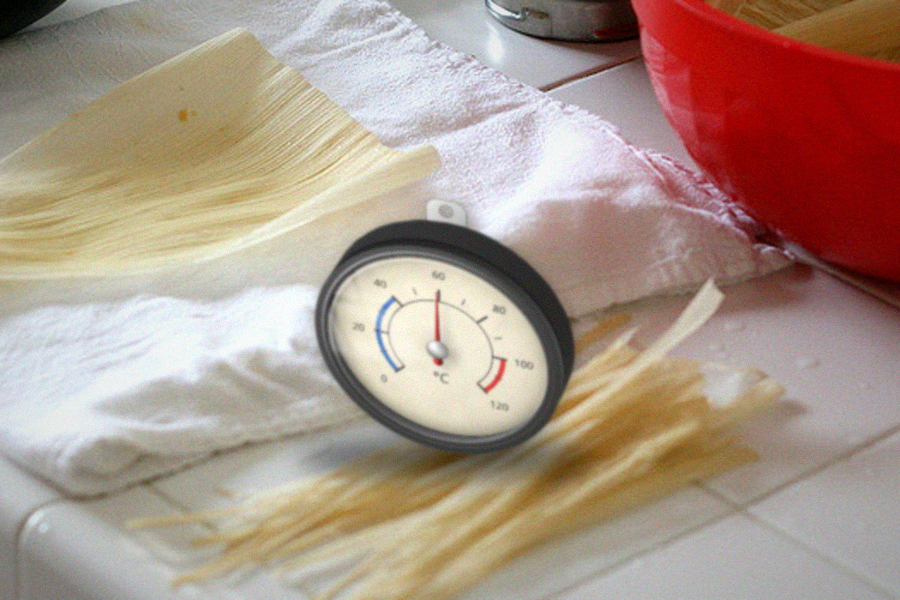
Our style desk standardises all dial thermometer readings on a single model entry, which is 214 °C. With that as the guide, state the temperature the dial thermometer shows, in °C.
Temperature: 60 °C
